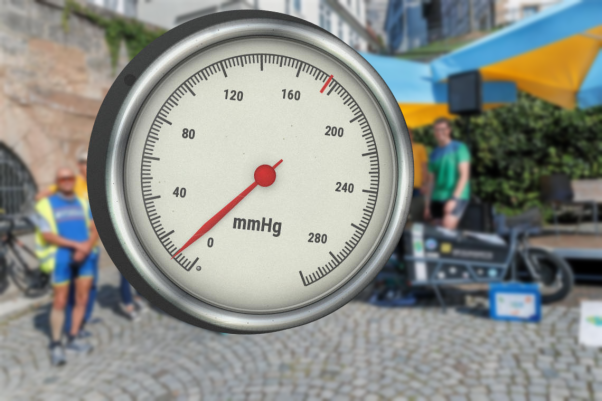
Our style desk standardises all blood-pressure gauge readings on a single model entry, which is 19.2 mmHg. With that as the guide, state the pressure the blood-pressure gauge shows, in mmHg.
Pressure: 10 mmHg
